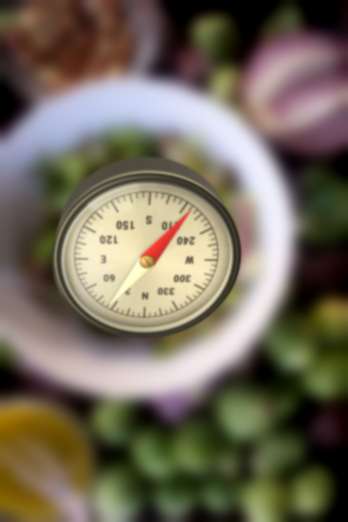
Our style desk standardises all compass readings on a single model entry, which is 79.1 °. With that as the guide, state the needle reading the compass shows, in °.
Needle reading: 215 °
